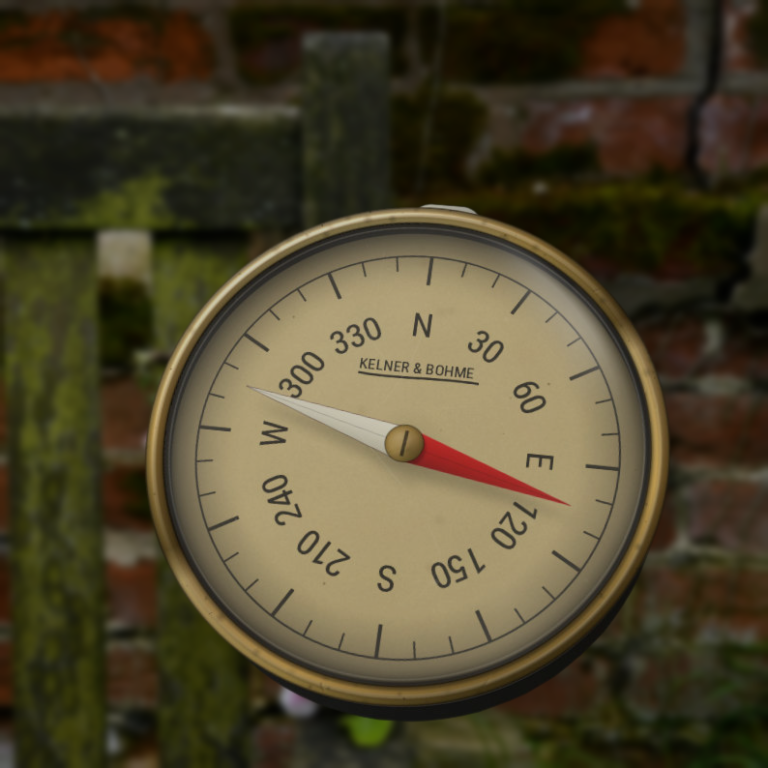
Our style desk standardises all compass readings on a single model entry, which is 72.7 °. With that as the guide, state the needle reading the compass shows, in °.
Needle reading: 105 °
